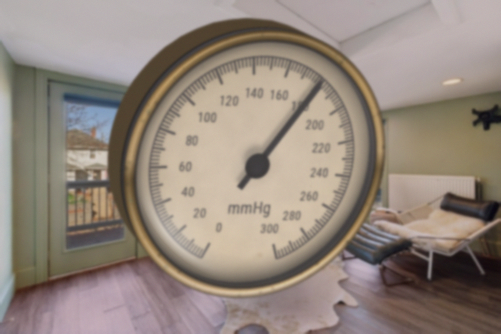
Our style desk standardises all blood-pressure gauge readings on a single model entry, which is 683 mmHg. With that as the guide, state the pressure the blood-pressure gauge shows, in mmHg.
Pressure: 180 mmHg
